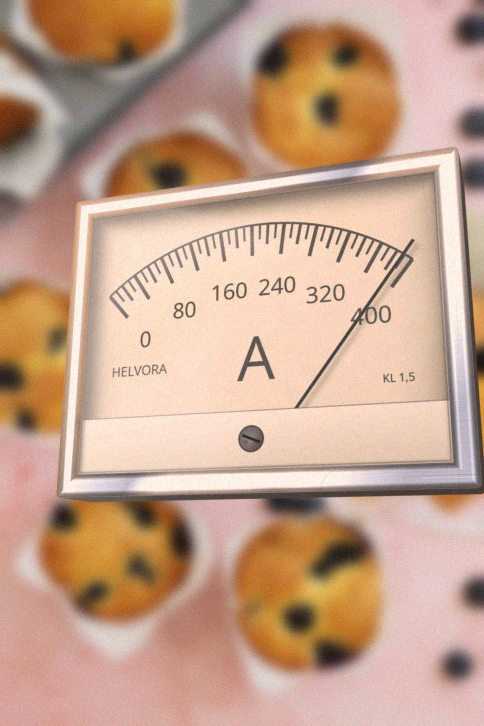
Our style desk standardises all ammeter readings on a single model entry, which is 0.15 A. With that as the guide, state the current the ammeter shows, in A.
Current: 390 A
